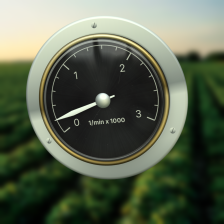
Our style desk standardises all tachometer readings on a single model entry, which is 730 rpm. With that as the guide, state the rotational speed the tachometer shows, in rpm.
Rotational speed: 200 rpm
